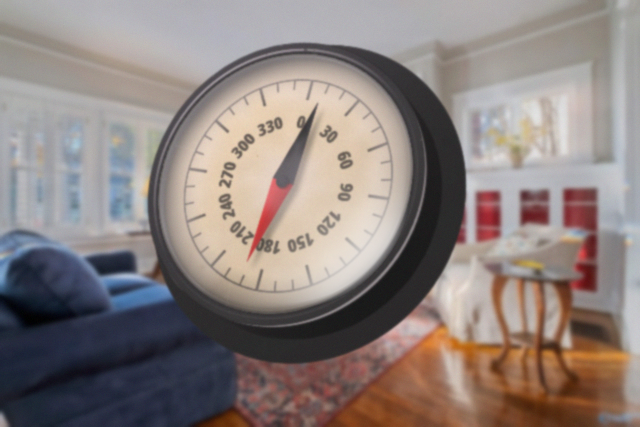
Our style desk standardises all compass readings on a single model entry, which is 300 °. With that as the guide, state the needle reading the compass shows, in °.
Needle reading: 190 °
